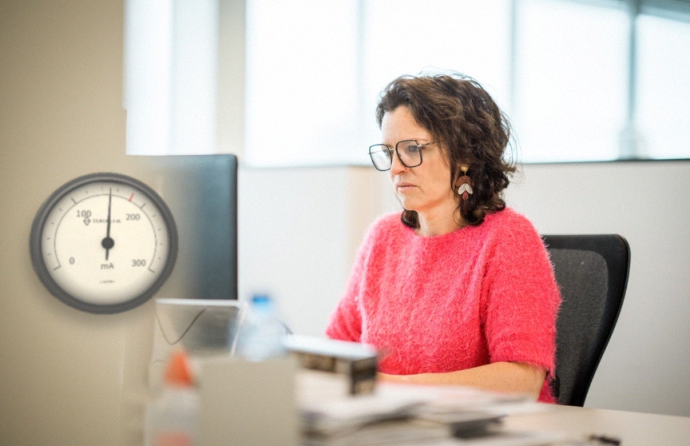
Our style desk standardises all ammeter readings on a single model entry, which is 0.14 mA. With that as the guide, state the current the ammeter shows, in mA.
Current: 150 mA
